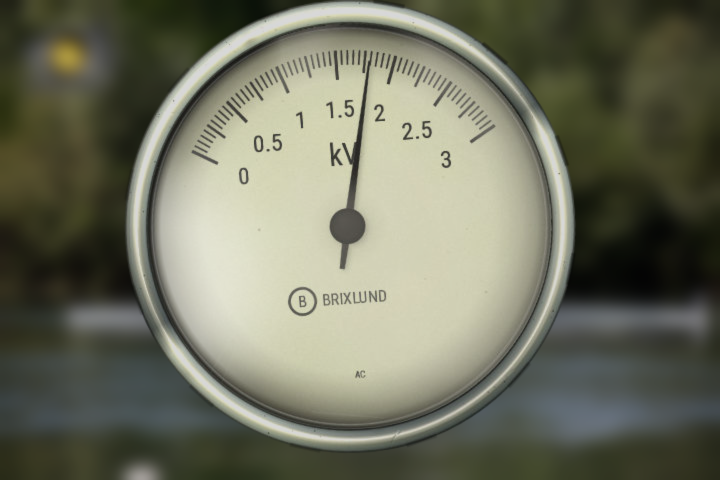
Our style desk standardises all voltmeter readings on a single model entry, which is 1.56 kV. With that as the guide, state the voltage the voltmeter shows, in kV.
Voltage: 1.8 kV
